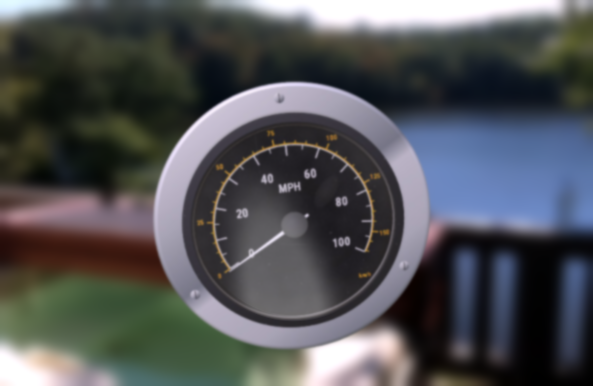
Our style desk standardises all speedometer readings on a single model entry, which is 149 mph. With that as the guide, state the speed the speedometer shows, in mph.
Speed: 0 mph
